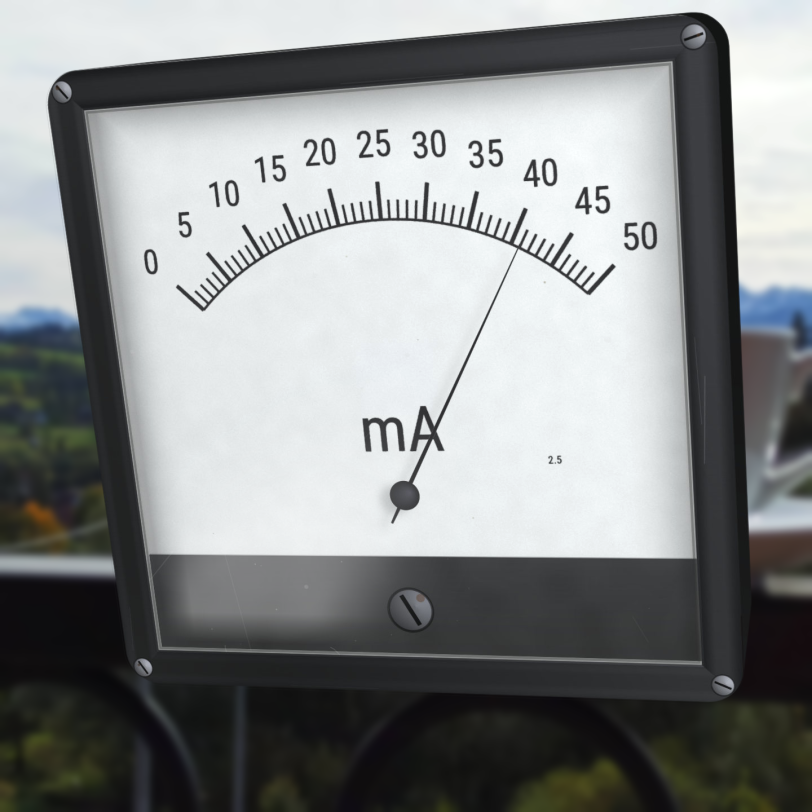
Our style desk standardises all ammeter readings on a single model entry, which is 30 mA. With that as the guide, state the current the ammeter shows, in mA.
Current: 41 mA
